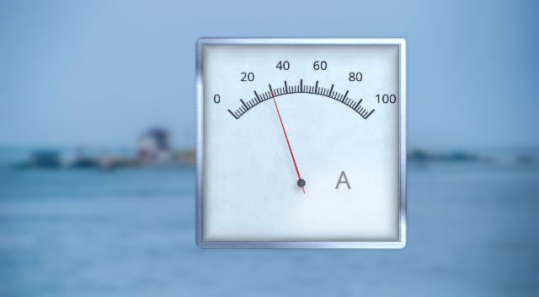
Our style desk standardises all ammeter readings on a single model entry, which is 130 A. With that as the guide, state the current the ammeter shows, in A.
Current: 30 A
